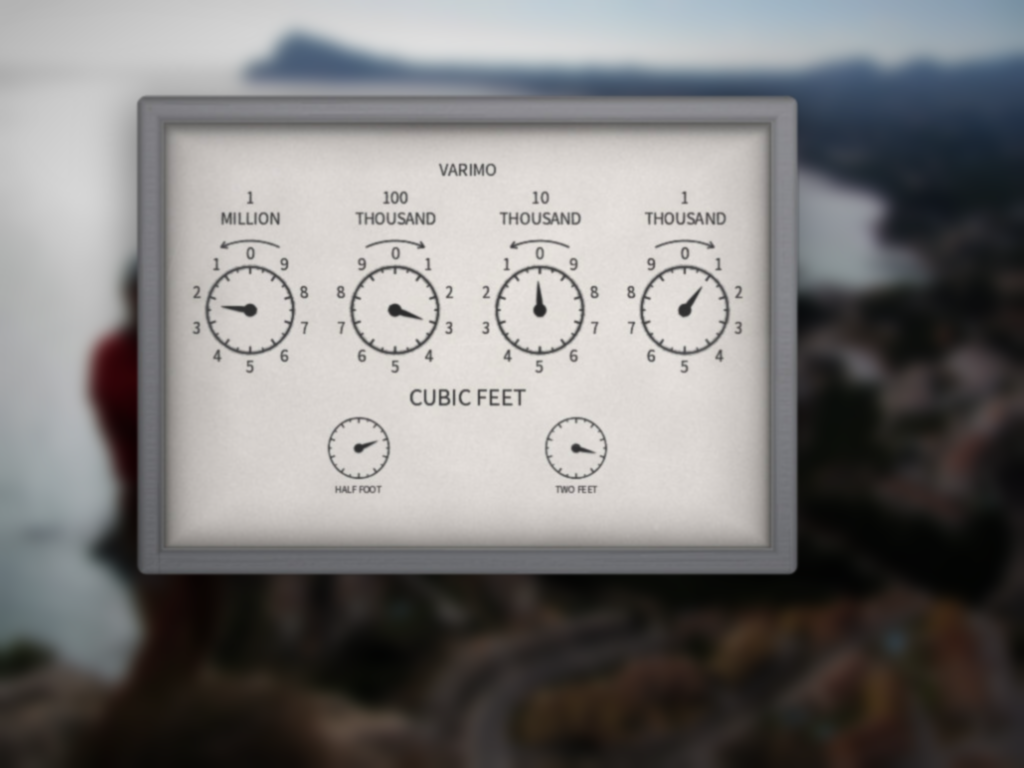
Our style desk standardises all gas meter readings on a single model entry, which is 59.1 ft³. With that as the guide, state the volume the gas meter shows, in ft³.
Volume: 230100 ft³
